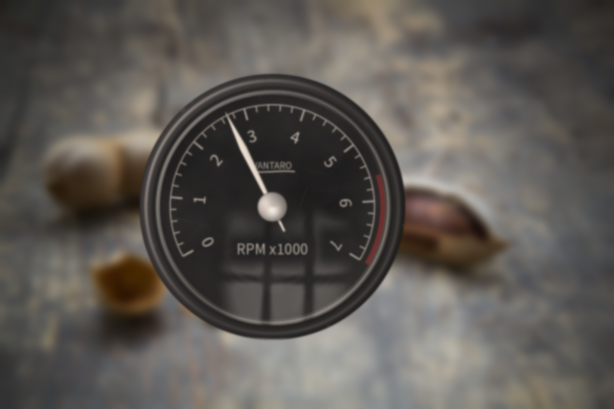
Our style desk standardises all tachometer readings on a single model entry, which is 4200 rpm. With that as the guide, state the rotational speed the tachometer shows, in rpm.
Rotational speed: 2700 rpm
